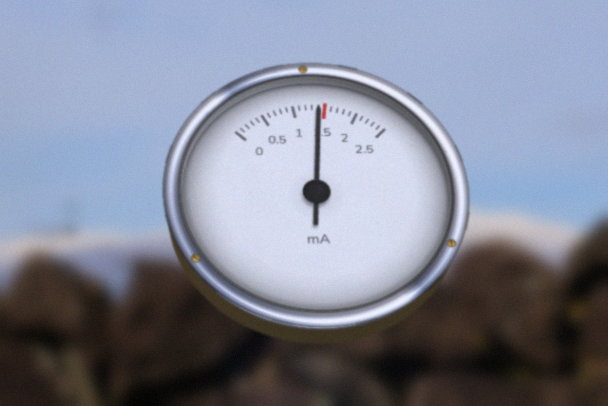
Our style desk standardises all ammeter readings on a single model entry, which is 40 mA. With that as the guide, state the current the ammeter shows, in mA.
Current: 1.4 mA
